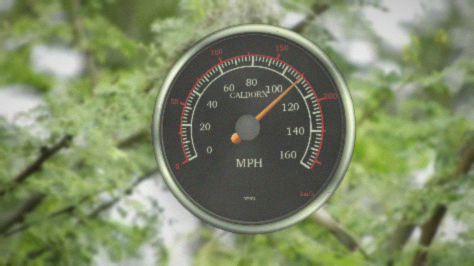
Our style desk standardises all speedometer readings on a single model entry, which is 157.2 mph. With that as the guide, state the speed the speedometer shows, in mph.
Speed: 110 mph
